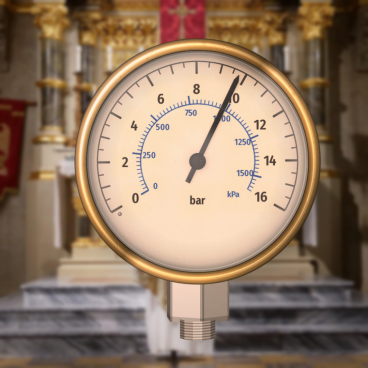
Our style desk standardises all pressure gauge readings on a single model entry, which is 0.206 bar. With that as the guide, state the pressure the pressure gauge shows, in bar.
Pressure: 9.75 bar
